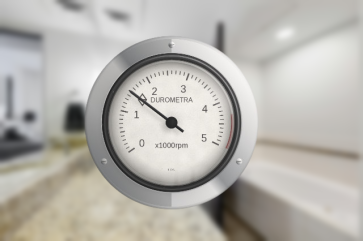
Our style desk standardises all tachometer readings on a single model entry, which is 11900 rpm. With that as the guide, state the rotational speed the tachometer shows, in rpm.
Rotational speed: 1500 rpm
